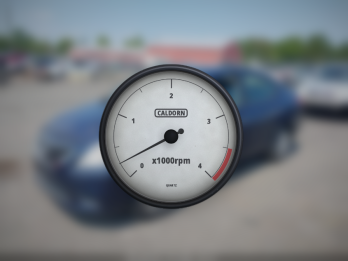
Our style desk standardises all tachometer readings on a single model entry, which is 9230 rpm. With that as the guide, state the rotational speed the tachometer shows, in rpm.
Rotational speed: 250 rpm
